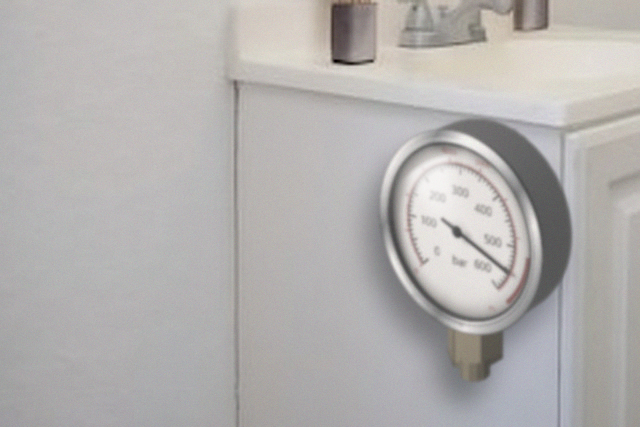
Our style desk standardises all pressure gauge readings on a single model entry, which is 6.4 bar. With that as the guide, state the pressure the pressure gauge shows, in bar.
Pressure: 550 bar
